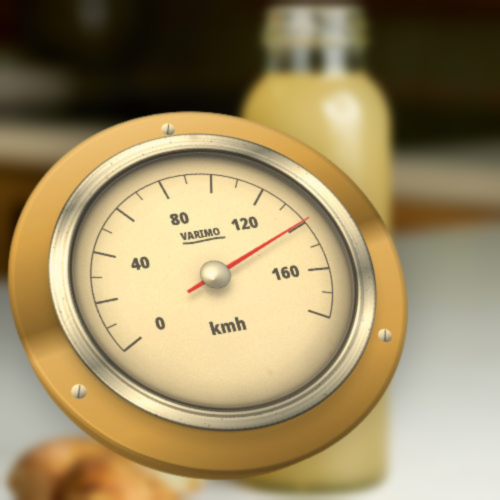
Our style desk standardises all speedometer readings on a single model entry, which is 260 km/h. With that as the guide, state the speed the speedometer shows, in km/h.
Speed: 140 km/h
